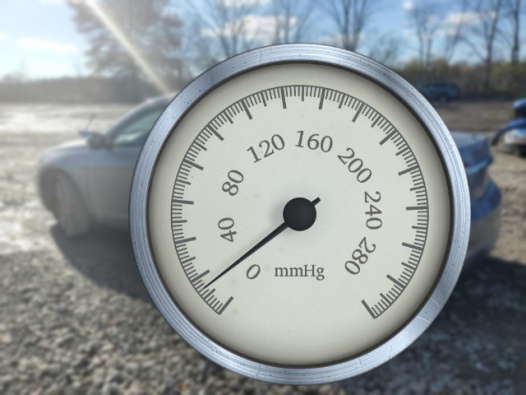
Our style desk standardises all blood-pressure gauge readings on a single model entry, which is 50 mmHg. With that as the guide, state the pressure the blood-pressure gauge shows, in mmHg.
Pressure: 14 mmHg
